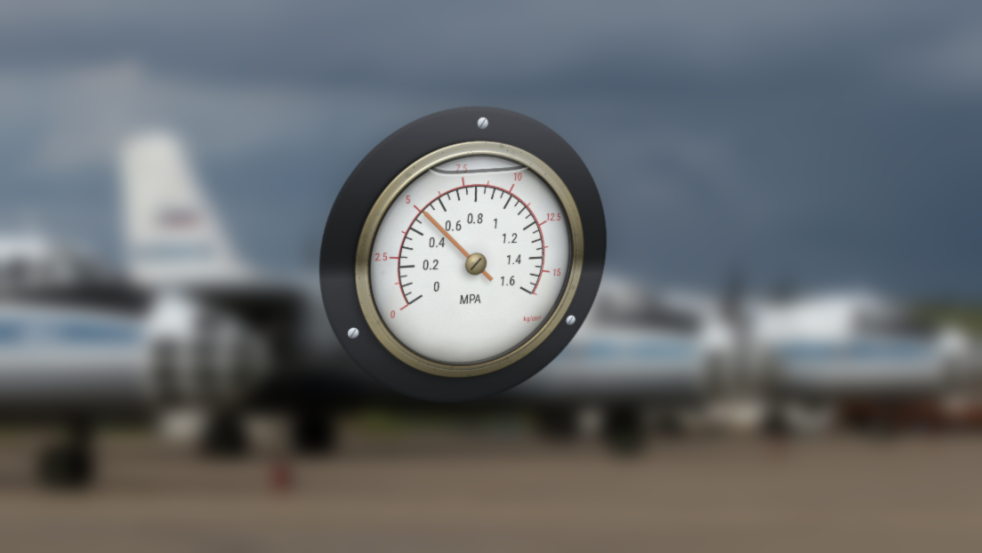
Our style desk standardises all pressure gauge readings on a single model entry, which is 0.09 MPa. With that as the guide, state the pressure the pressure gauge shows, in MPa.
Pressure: 0.5 MPa
